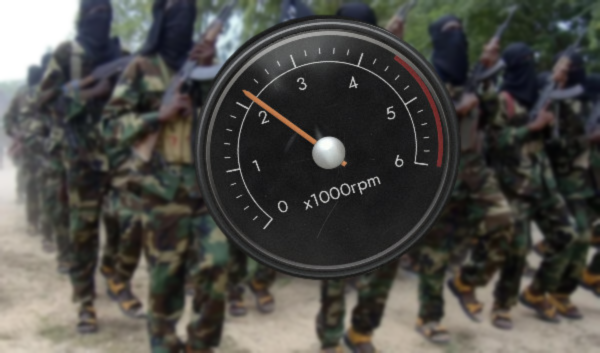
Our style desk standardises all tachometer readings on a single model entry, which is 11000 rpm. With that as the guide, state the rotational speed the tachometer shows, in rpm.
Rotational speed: 2200 rpm
